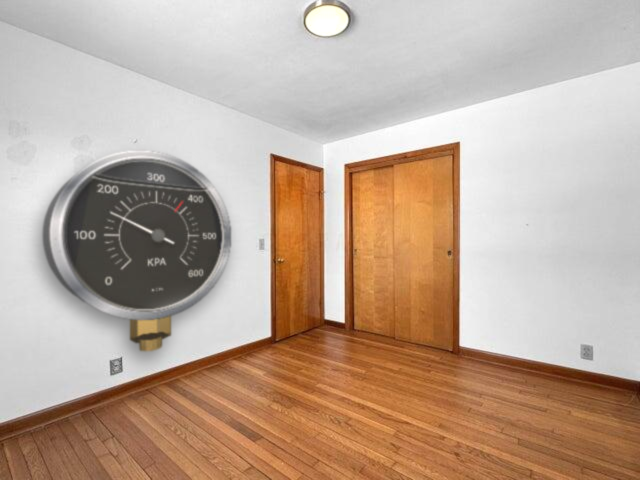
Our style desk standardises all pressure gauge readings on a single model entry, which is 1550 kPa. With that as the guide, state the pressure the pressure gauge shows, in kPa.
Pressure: 160 kPa
